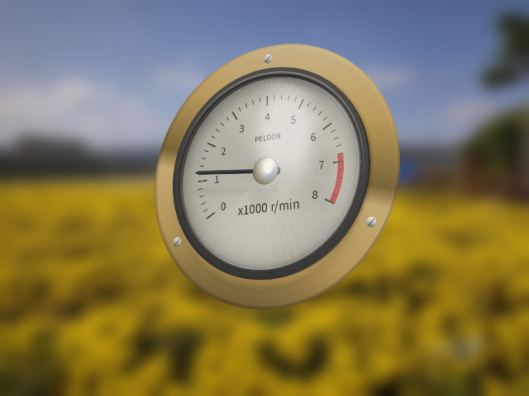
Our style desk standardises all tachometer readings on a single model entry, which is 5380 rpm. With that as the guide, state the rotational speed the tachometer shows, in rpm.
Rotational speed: 1200 rpm
